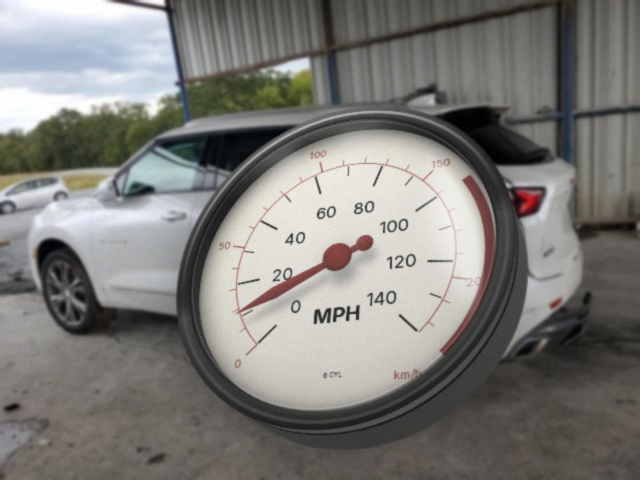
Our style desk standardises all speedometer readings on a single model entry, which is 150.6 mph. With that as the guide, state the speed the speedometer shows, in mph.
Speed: 10 mph
